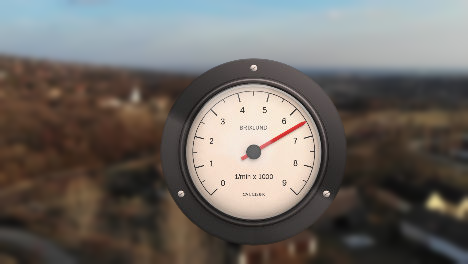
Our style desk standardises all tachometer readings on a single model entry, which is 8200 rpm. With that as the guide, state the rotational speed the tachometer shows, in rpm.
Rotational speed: 6500 rpm
